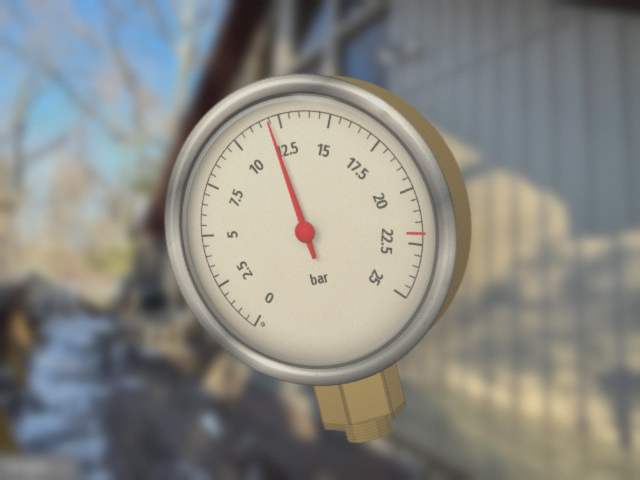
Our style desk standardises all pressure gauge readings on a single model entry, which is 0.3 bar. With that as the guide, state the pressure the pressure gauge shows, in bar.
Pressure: 12 bar
